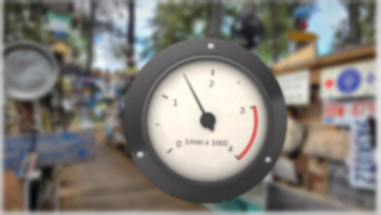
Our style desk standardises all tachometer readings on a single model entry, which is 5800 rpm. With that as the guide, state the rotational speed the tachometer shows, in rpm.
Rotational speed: 1500 rpm
